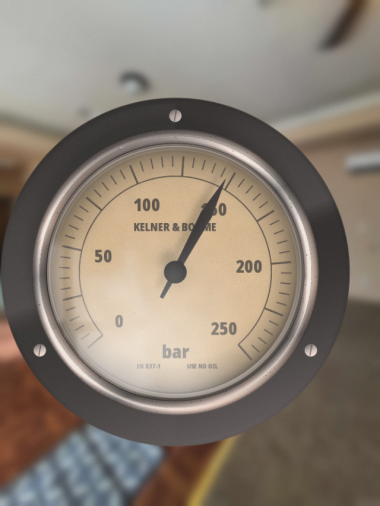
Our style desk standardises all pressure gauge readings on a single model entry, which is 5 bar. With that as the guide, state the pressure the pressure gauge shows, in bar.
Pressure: 147.5 bar
